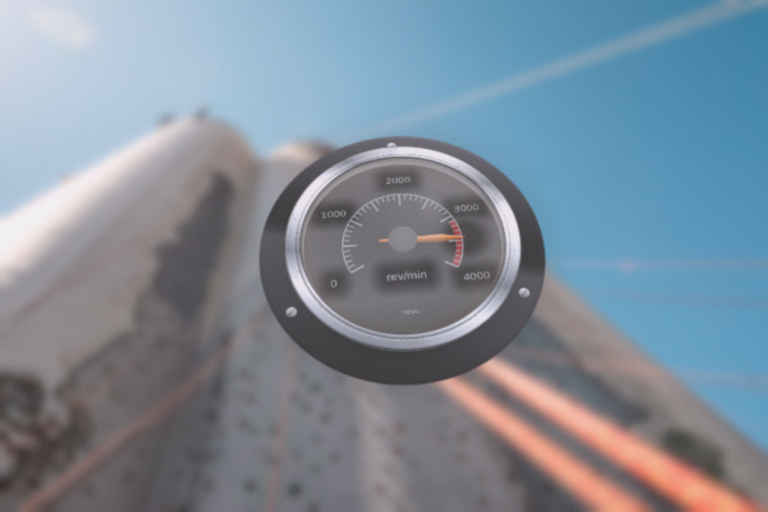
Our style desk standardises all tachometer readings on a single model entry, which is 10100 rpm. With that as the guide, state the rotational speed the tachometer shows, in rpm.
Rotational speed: 3500 rpm
